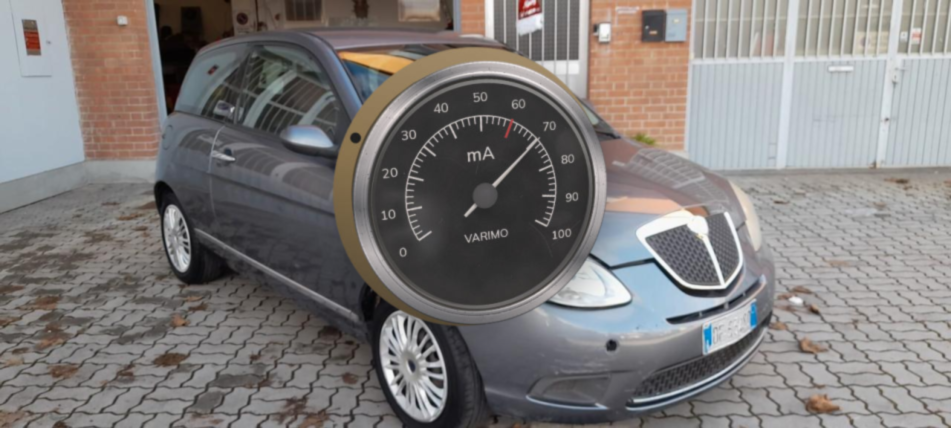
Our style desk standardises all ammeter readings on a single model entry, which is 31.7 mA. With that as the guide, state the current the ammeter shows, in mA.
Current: 70 mA
